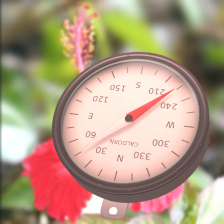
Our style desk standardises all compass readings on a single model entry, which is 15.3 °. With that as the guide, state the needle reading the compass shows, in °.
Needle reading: 225 °
